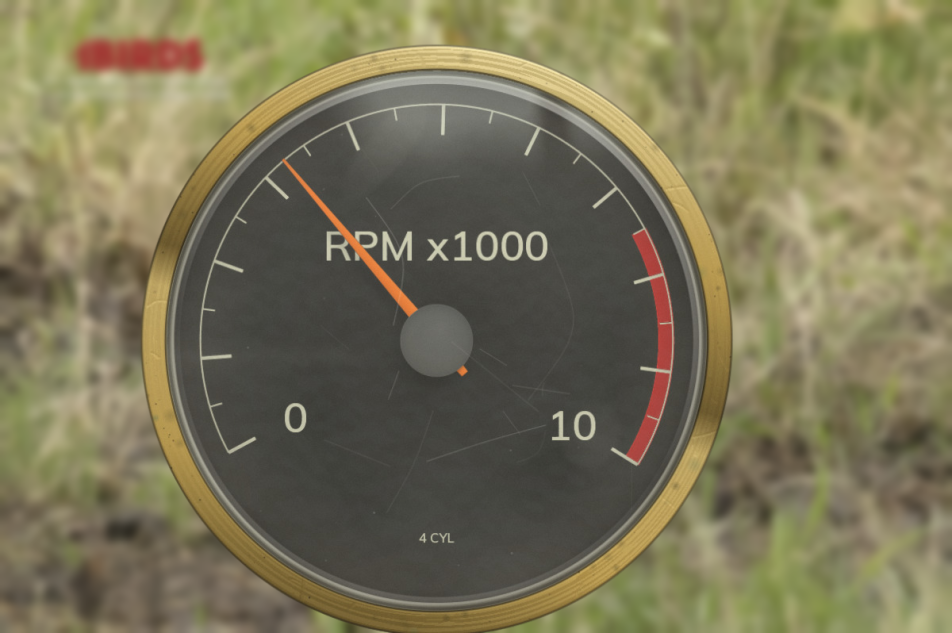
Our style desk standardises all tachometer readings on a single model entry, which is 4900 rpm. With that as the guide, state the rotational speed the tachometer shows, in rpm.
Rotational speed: 3250 rpm
